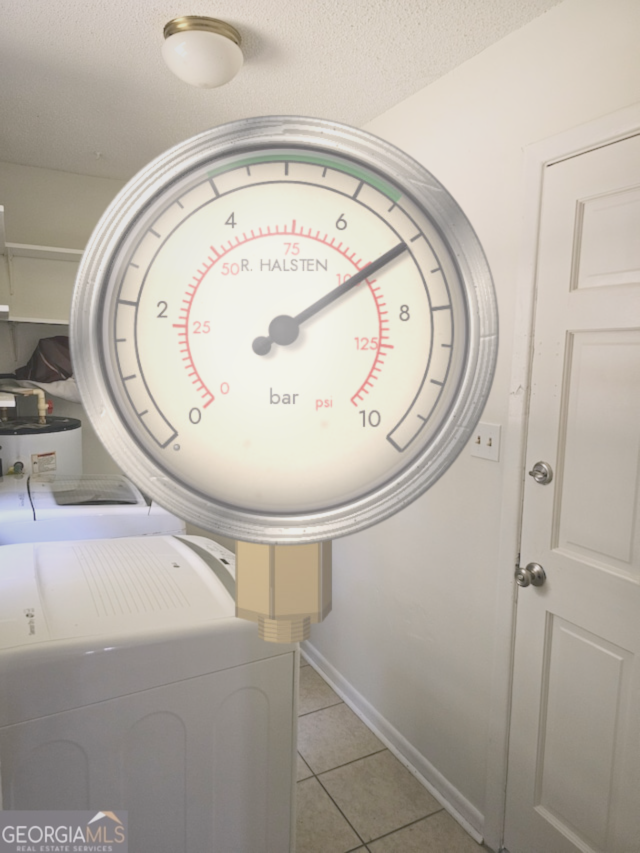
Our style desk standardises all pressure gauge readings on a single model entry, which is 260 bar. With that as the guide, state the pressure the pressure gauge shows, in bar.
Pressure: 7 bar
